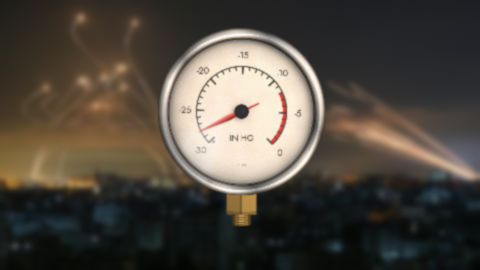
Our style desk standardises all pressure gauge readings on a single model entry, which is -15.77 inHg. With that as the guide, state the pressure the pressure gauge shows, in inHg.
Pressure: -28 inHg
